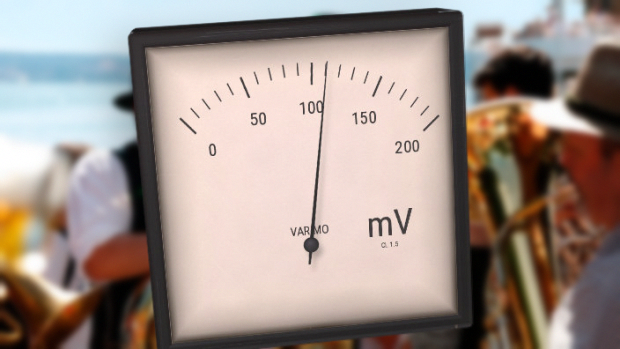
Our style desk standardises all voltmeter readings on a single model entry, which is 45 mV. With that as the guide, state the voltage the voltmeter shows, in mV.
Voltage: 110 mV
